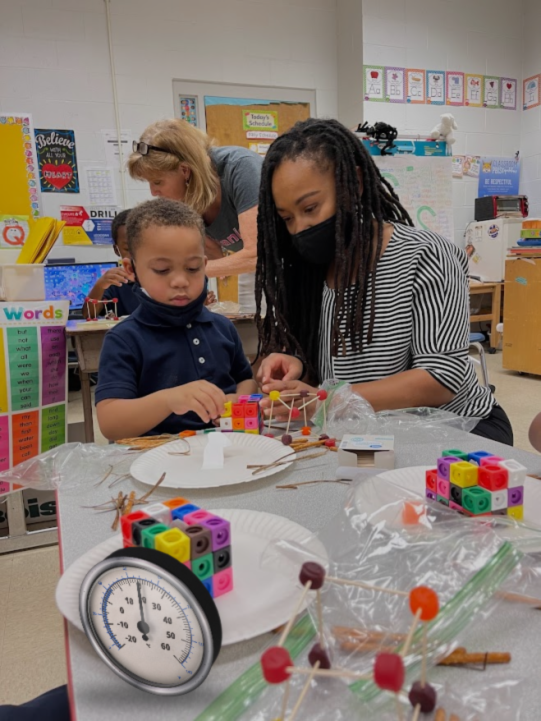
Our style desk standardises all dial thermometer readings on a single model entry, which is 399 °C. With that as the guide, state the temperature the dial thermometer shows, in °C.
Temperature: 20 °C
